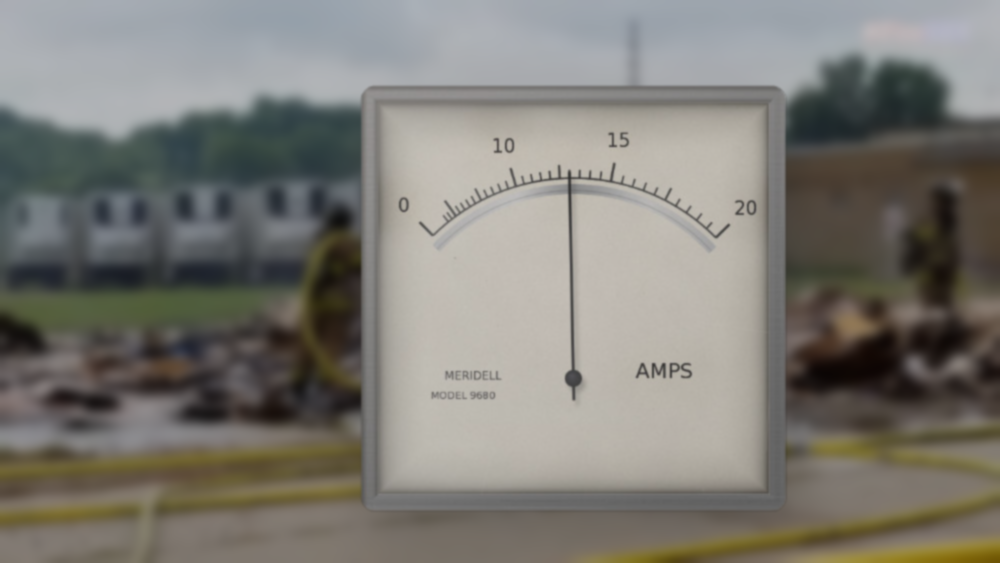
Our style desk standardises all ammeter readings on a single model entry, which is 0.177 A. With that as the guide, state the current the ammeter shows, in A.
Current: 13 A
